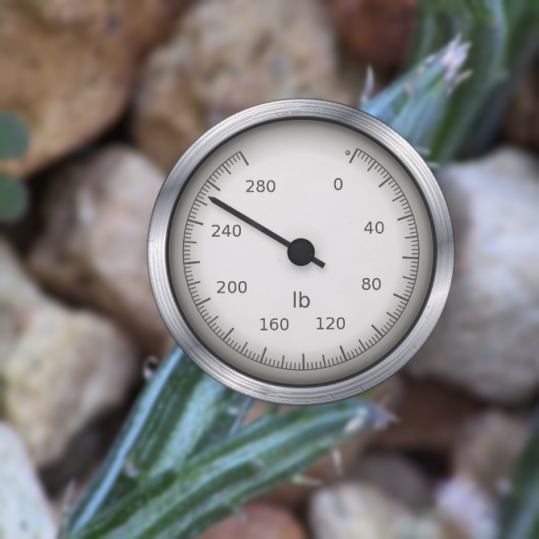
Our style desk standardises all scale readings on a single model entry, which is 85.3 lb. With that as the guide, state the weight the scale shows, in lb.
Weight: 254 lb
